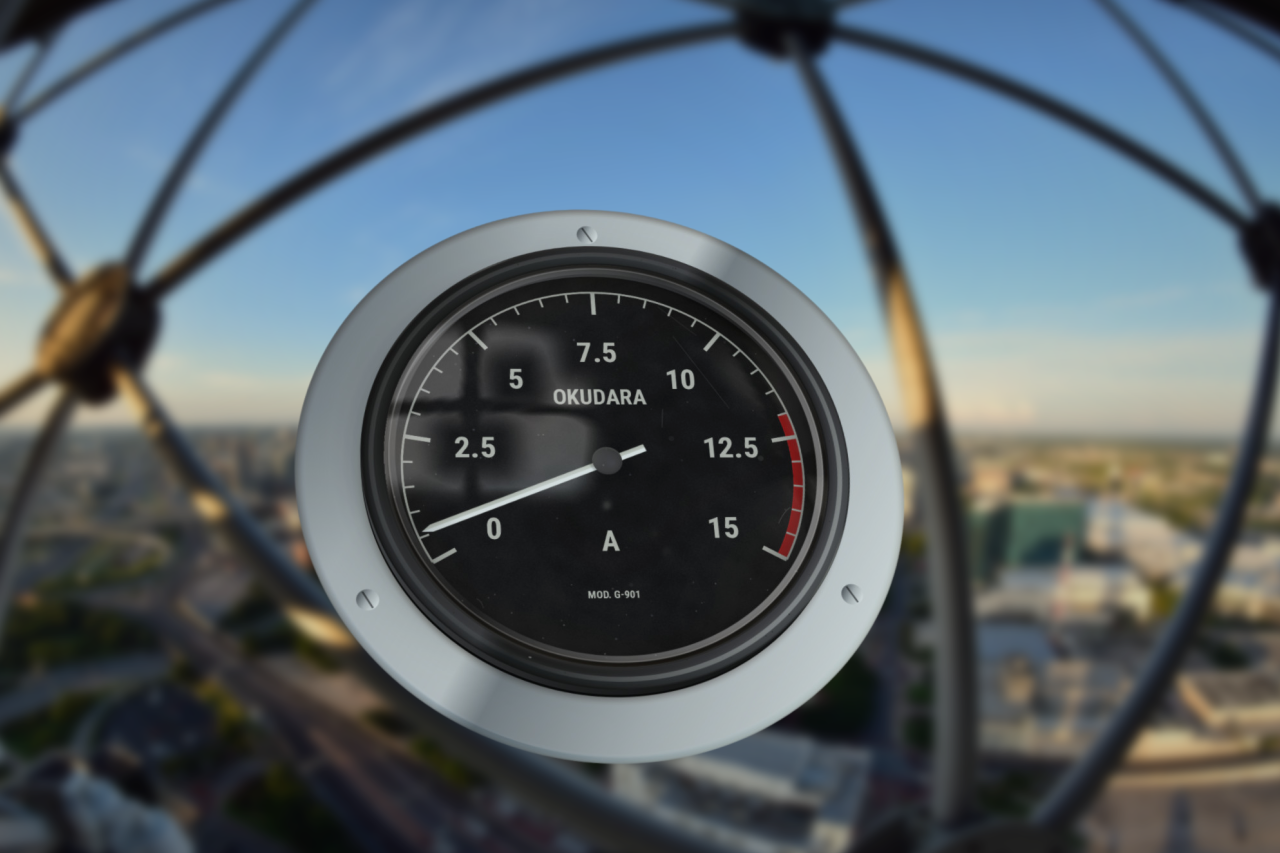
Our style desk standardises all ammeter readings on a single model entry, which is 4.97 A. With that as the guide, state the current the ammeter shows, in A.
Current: 0.5 A
